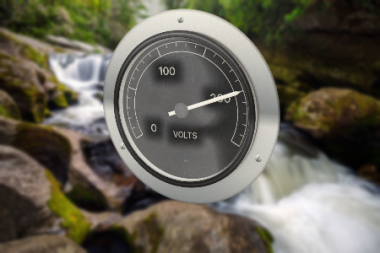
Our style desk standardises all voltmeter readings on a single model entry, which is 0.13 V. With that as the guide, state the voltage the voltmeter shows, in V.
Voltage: 200 V
